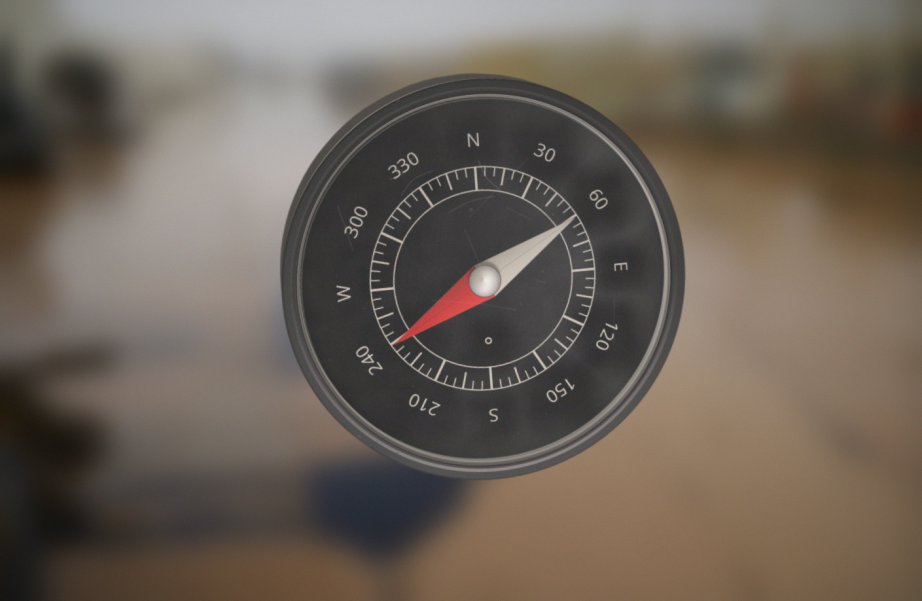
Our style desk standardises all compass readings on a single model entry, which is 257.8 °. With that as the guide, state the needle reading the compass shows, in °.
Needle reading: 240 °
